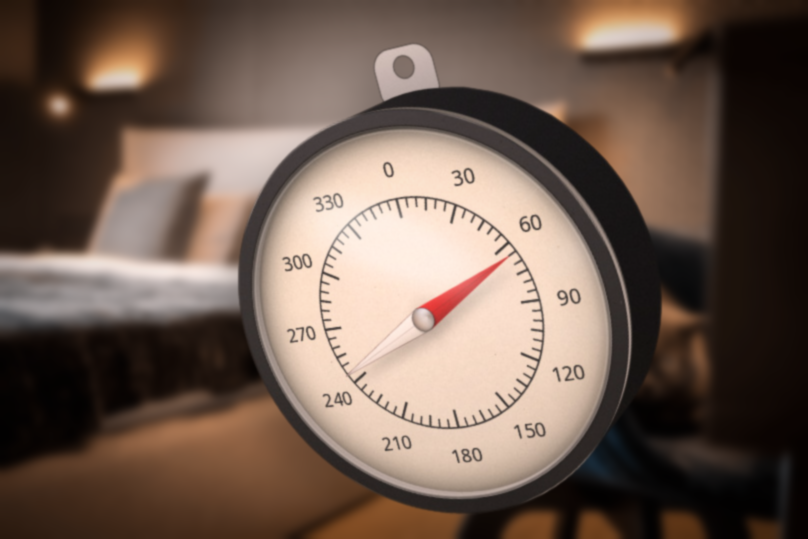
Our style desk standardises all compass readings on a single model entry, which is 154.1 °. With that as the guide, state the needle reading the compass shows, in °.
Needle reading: 65 °
